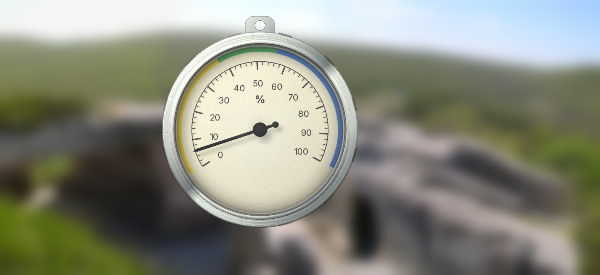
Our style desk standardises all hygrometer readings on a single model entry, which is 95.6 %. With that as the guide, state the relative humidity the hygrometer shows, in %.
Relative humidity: 6 %
